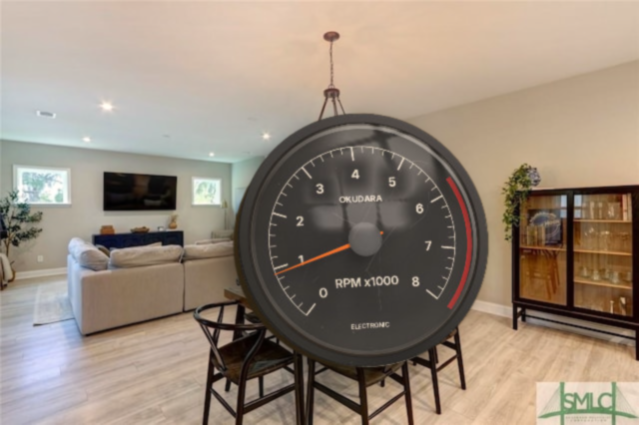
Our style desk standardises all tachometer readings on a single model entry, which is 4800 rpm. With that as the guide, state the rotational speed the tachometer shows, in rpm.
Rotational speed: 900 rpm
